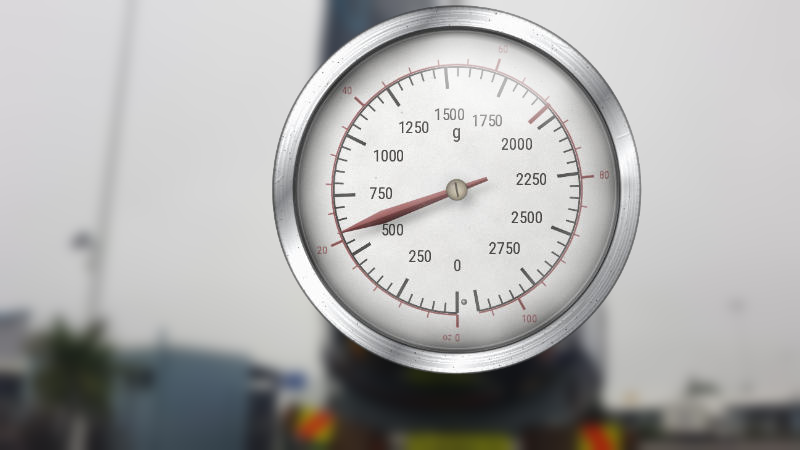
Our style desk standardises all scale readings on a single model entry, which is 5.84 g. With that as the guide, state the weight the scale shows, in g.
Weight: 600 g
